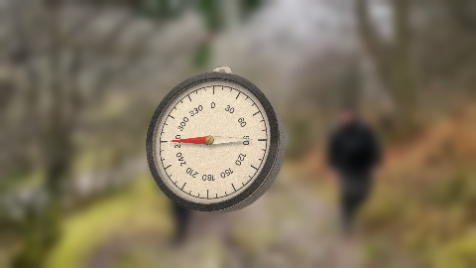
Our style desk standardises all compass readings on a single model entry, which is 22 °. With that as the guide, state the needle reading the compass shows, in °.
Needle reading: 270 °
